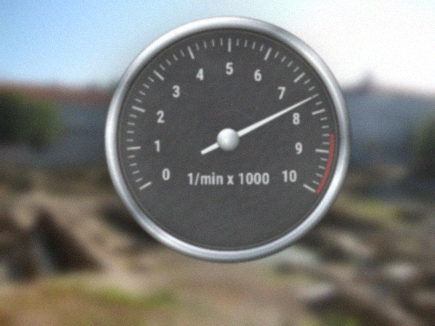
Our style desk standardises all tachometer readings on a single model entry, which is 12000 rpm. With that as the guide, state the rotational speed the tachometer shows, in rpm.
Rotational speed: 7600 rpm
